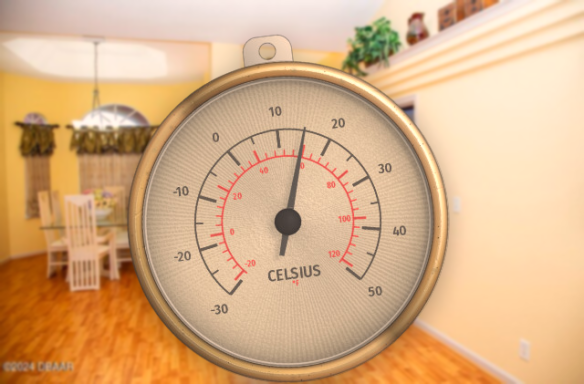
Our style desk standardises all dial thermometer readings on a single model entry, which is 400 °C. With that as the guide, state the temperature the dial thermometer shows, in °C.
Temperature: 15 °C
